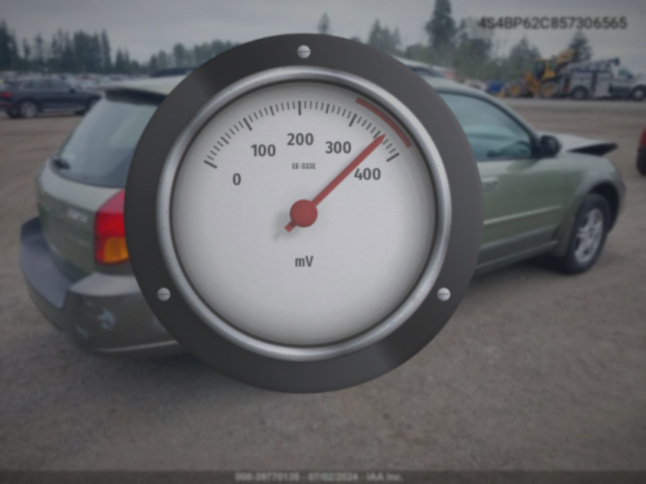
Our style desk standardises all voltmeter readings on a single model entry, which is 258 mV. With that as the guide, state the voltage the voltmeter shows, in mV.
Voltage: 360 mV
